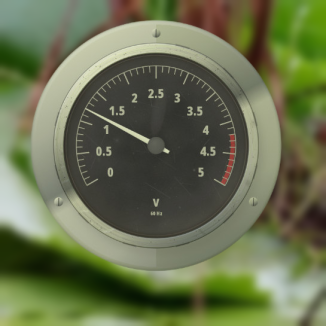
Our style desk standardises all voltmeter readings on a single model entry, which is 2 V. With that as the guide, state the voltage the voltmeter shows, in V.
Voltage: 1.2 V
